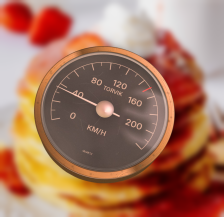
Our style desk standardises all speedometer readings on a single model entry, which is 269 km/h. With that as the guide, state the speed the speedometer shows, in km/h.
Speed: 35 km/h
